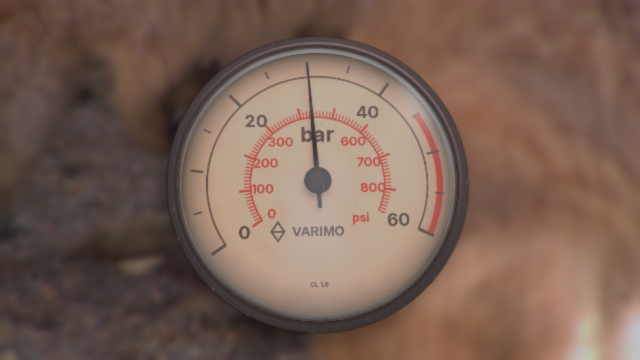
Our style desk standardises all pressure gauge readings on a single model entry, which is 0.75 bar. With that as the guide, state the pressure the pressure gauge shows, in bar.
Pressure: 30 bar
